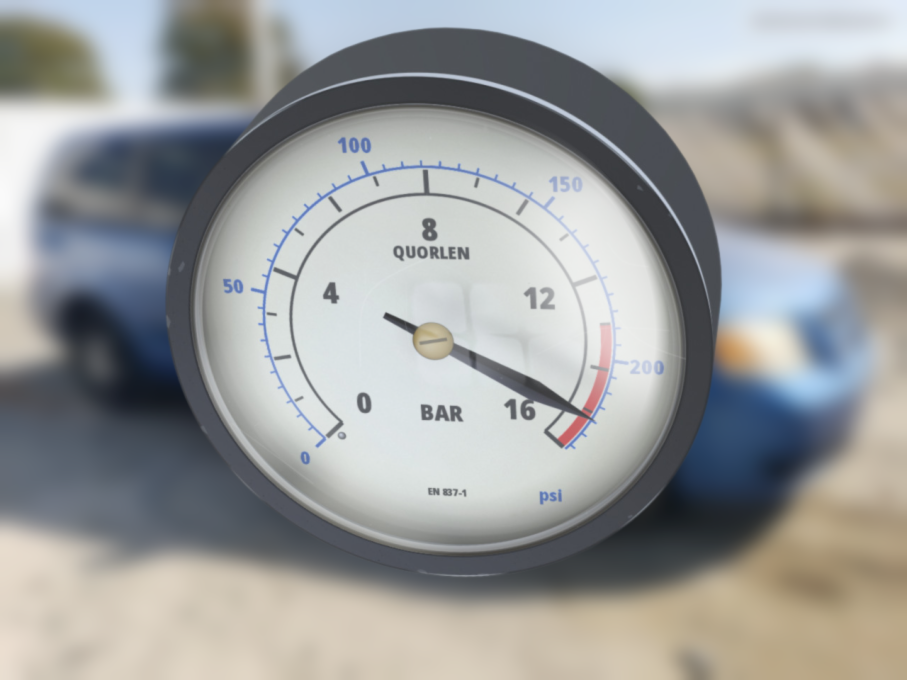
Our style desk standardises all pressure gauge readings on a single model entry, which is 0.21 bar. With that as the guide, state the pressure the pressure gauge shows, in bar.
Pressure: 15 bar
